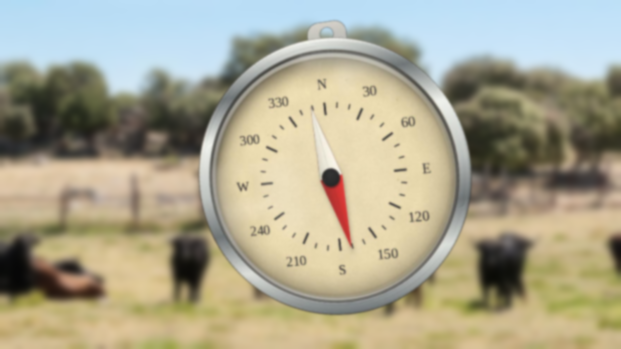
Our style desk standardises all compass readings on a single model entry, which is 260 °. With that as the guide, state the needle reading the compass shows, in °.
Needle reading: 170 °
